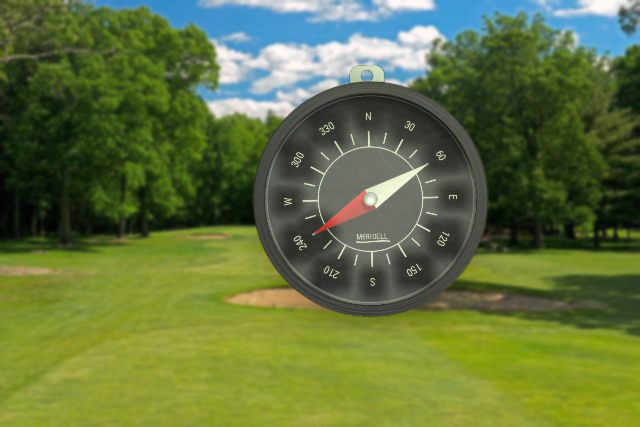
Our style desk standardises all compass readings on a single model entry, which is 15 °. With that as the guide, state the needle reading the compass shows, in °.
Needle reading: 240 °
